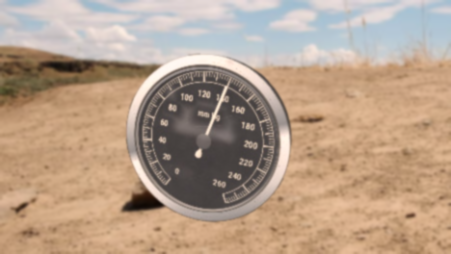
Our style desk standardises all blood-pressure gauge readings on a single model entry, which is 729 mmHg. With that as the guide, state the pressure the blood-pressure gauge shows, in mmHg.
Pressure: 140 mmHg
